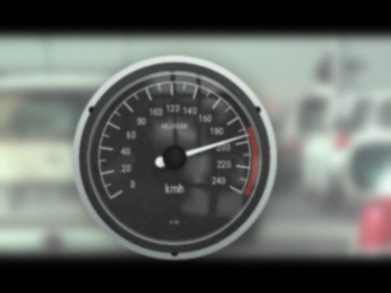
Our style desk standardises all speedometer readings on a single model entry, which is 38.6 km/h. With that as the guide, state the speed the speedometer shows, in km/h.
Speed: 195 km/h
